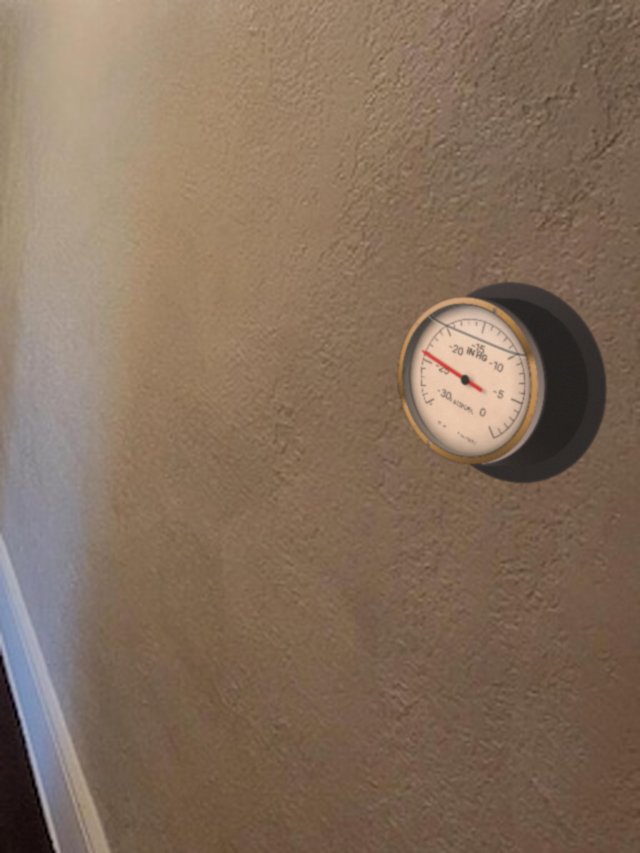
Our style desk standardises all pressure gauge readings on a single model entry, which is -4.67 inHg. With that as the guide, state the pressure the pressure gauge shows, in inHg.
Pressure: -24 inHg
